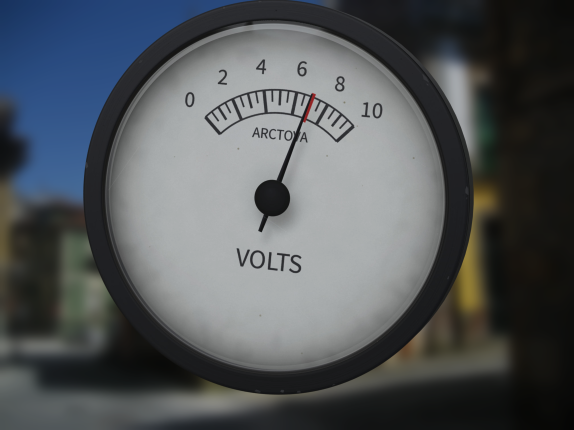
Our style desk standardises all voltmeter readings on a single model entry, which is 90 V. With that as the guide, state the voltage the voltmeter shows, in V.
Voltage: 7 V
